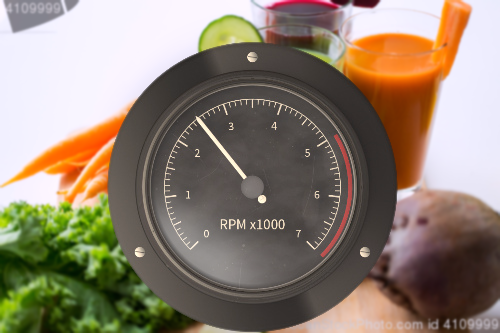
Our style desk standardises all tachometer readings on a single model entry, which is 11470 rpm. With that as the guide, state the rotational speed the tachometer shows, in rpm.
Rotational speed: 2500 rpm
